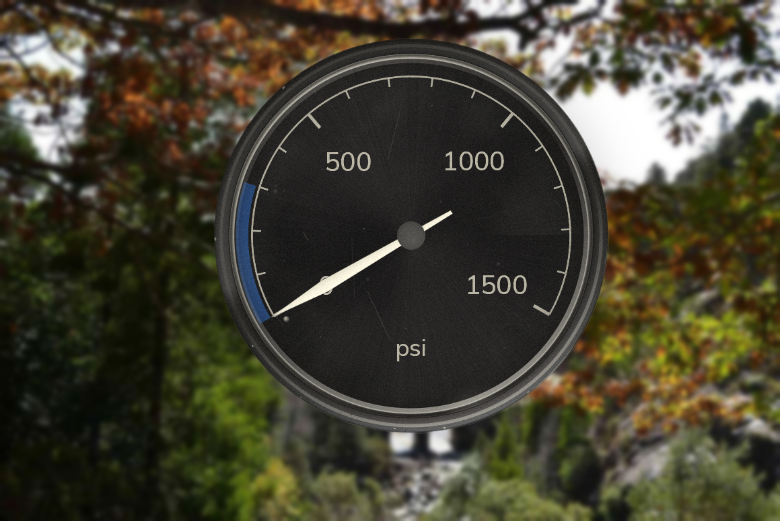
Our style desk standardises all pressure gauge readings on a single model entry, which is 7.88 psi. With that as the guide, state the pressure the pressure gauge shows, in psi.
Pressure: 0 psi
